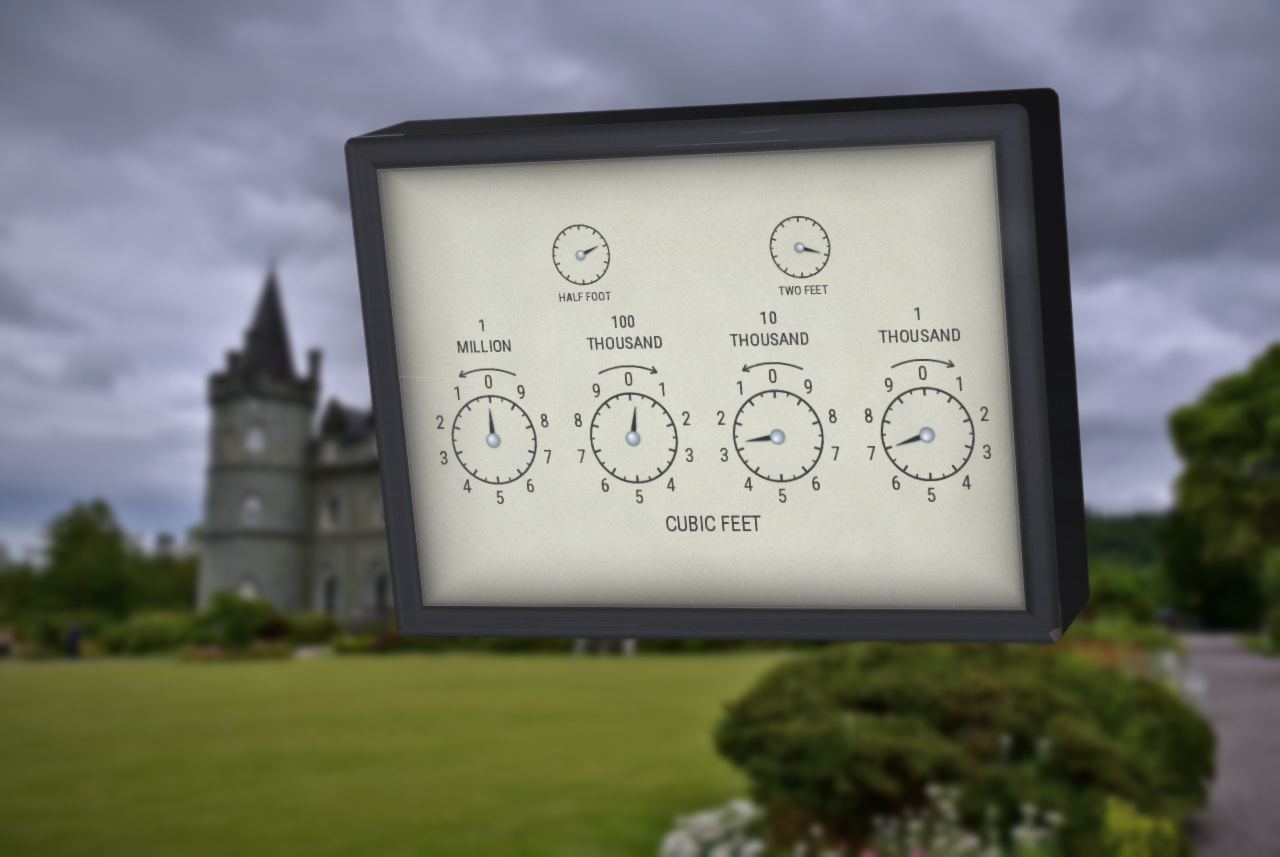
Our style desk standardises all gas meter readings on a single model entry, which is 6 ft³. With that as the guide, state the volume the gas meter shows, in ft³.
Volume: 2700 ft³
